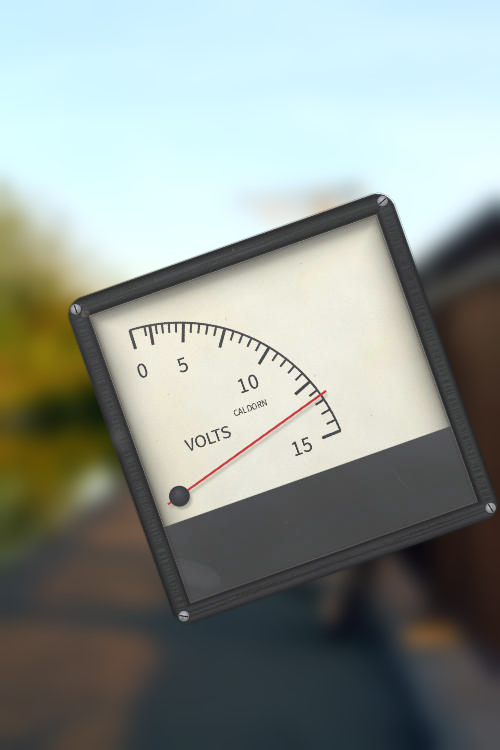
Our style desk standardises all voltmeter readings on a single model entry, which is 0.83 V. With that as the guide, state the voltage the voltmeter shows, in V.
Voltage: 13.25 V
